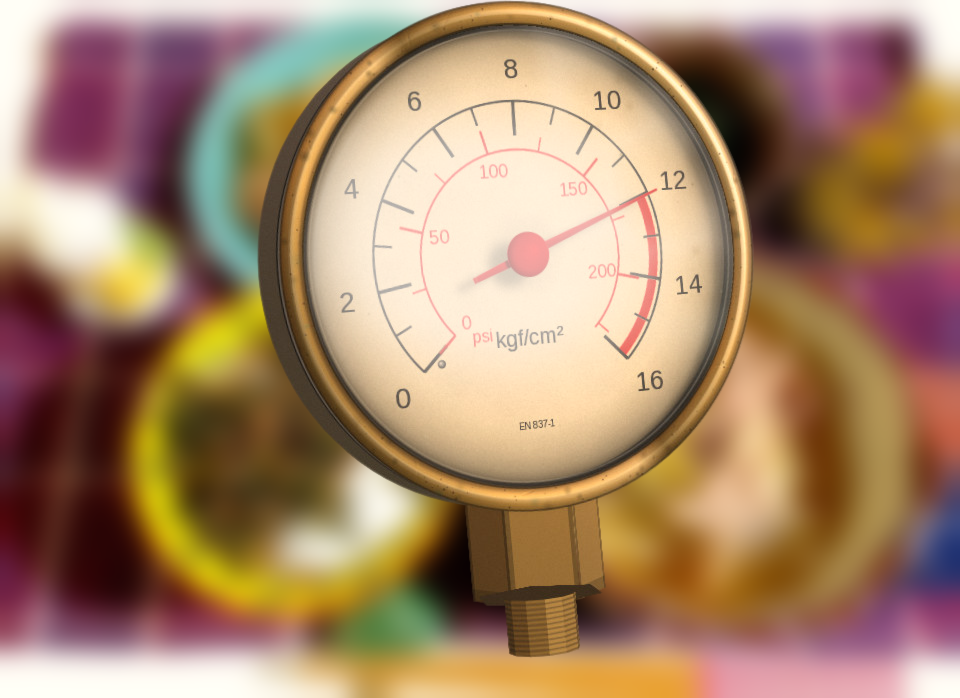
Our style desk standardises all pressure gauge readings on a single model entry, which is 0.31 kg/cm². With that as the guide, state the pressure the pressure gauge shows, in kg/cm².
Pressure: 12 kg/cm²
